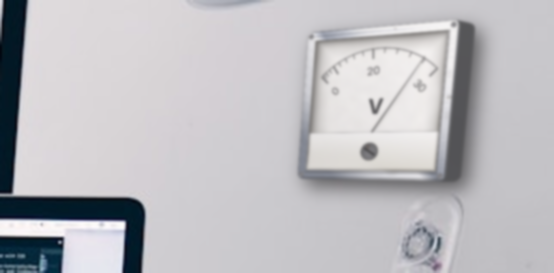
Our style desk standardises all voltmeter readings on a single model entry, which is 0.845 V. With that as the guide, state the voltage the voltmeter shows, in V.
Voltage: 28 V
